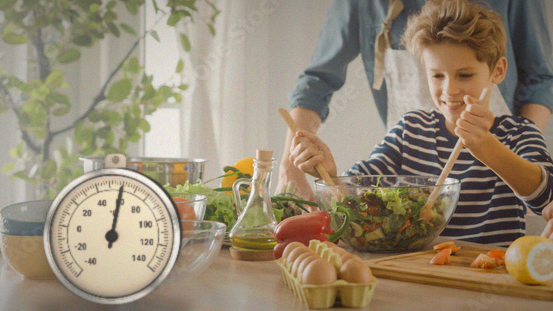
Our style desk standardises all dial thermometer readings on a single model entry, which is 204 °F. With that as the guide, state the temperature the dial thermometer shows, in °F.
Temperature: 60 °F
